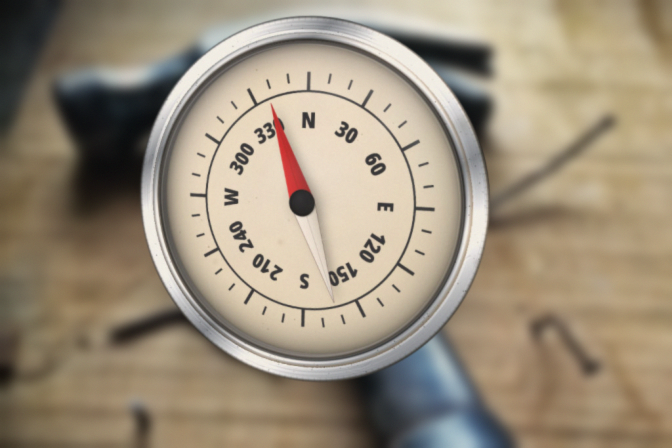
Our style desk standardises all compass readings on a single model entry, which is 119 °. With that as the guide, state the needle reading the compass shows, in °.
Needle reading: 340 °
